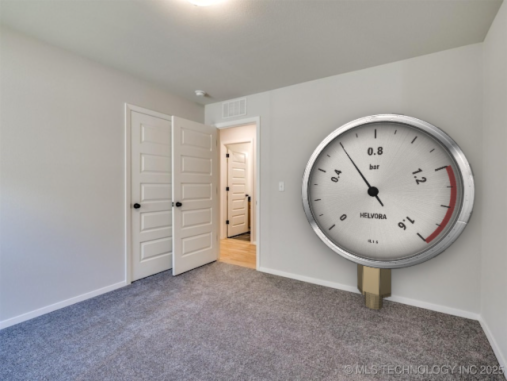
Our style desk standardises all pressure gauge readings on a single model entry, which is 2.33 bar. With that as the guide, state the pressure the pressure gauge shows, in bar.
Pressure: 0.6 bar
